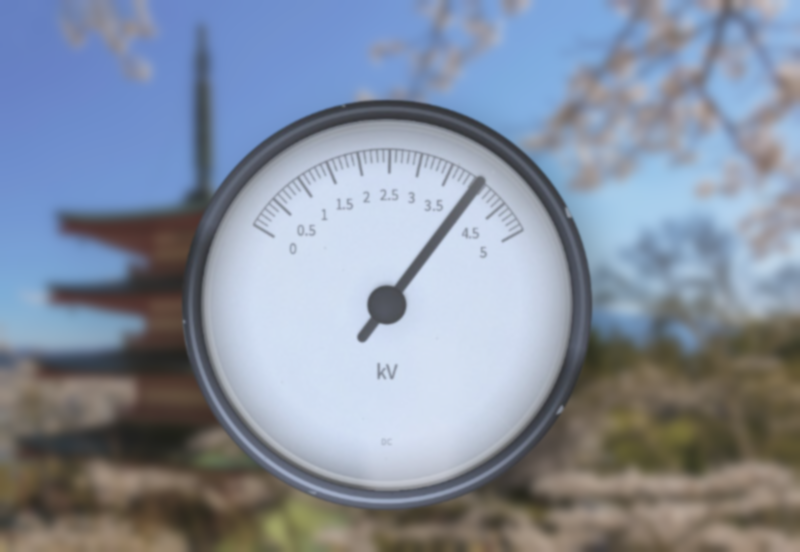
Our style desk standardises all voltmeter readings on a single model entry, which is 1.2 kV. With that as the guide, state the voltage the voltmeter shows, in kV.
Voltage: 4 kV
